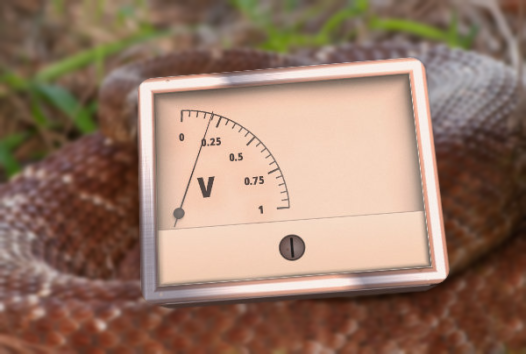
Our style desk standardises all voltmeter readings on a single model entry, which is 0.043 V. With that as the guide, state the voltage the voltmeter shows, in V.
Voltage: 0.2 V
